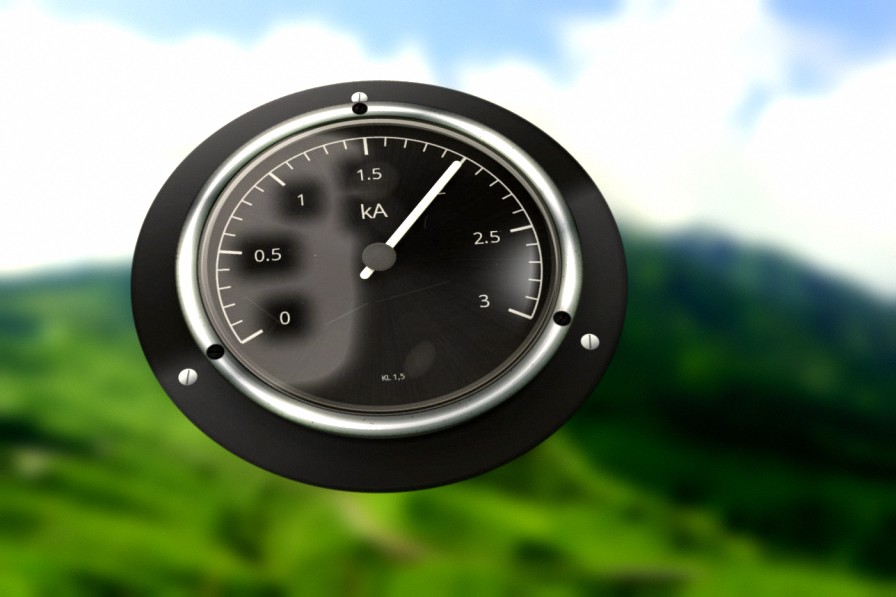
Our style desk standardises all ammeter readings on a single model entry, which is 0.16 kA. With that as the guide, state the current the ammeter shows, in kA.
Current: 2 kA
